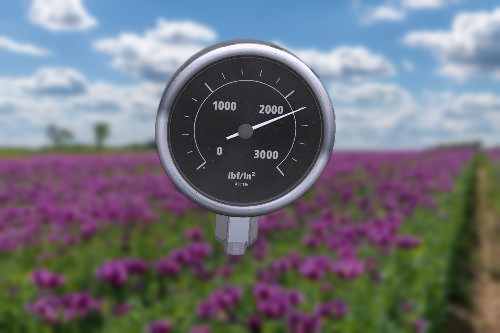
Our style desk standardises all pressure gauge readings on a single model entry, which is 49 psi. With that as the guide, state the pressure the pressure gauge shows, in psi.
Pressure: 2200 psi
